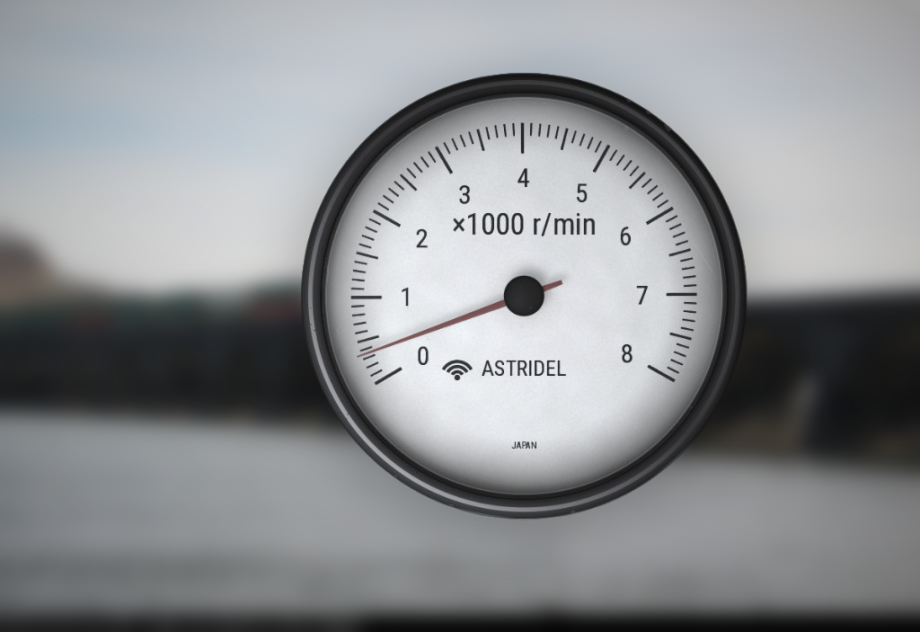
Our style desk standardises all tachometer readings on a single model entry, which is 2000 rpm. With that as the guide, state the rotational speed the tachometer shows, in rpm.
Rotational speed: 350 rpm
